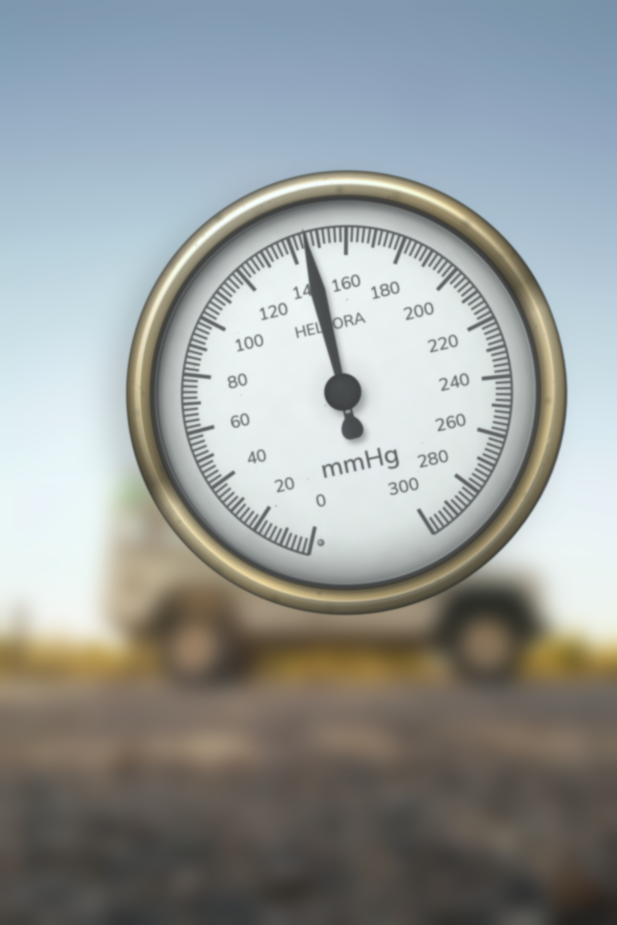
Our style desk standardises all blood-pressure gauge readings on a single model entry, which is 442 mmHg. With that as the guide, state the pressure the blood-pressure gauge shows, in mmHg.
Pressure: 146 mmHg
